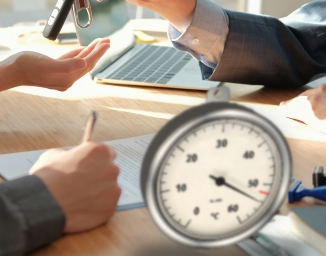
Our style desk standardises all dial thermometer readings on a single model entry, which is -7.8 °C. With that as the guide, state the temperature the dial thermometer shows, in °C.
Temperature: 54 °C
